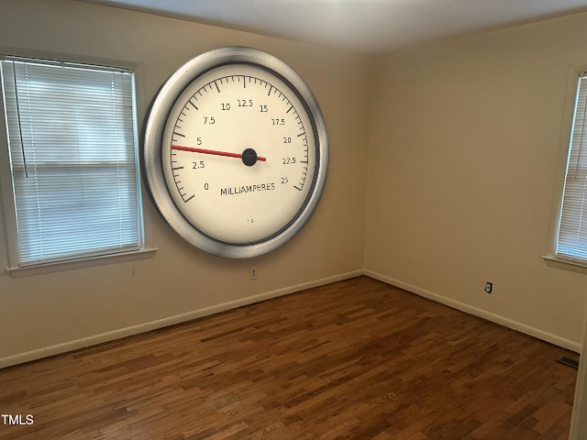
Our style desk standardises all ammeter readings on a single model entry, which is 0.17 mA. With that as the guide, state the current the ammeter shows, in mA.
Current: 4 mA
